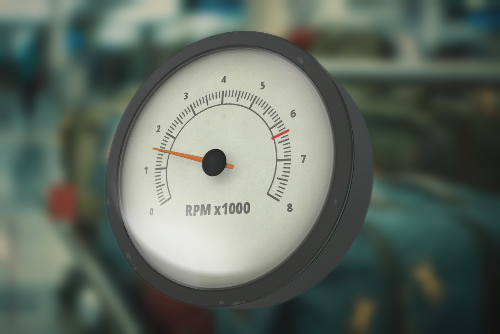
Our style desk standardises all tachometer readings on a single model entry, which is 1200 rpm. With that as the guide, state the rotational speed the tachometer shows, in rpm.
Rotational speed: 1500 rpm
